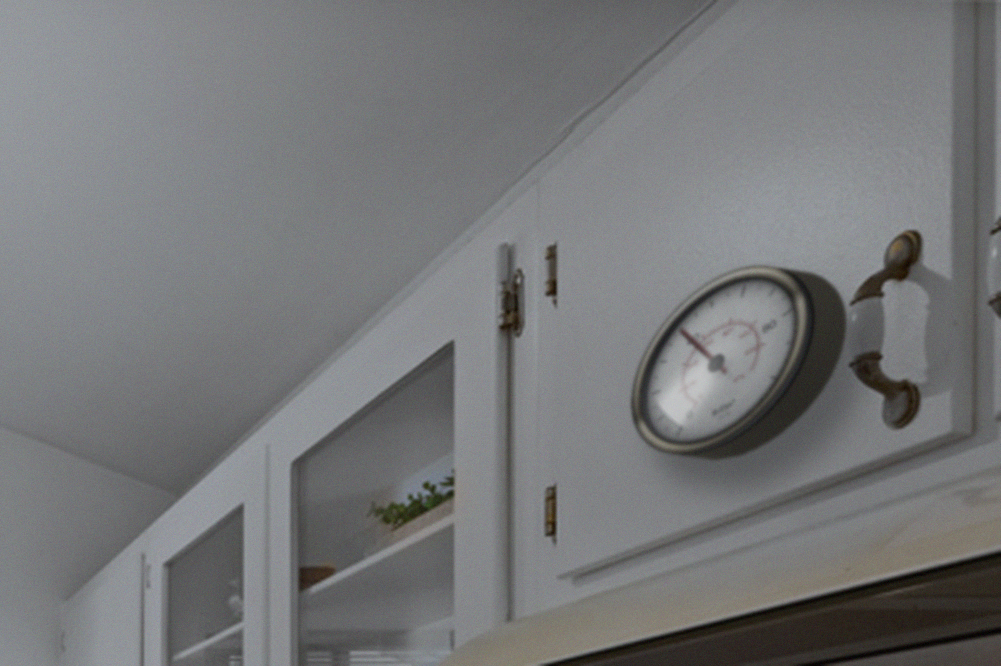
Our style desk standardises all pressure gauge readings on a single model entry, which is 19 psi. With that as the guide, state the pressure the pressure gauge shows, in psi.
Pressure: 40 psi
